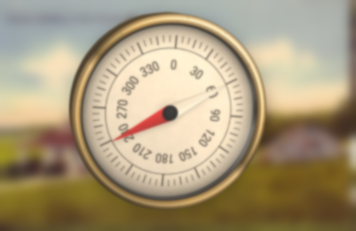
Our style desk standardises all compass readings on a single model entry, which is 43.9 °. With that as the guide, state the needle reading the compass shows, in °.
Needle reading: 240 °
